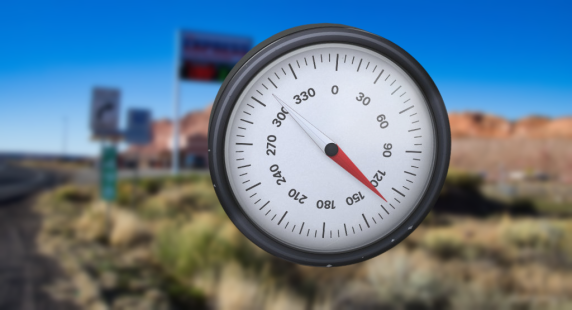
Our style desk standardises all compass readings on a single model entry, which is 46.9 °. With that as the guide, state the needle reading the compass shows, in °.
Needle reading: 130 °
